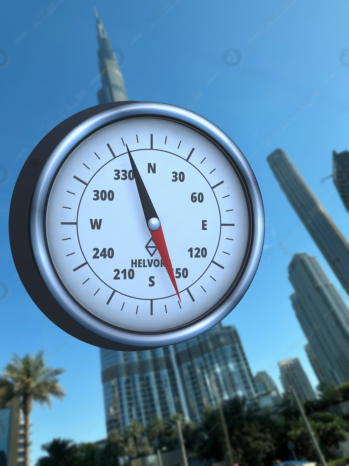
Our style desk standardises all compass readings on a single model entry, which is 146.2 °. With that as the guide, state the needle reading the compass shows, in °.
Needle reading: 160 °
